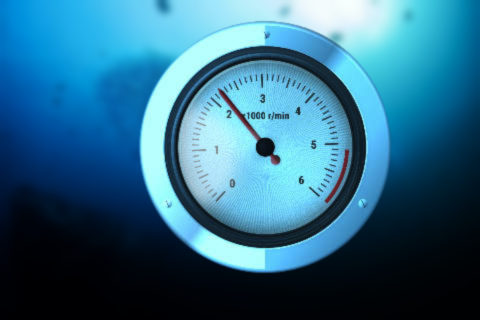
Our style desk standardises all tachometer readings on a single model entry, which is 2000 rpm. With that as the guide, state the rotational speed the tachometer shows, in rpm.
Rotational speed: 2200 rpm
